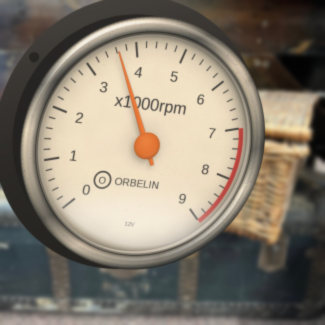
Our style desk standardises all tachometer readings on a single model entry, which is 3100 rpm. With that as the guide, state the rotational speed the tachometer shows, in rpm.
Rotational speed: 3600 rpm
